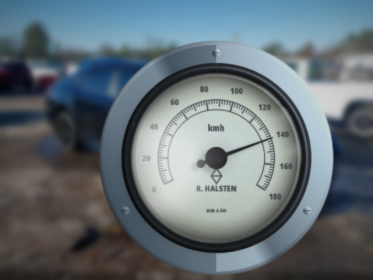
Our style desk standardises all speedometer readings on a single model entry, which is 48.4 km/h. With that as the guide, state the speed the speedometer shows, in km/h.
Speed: 140 km/h
